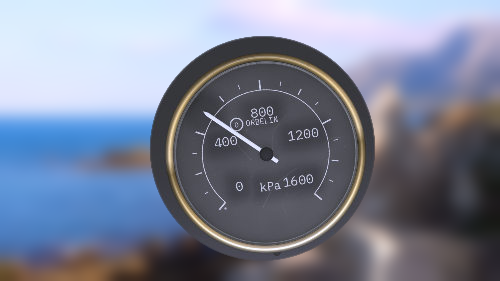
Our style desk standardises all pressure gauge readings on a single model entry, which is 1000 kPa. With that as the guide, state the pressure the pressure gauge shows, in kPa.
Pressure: 500 kPa
